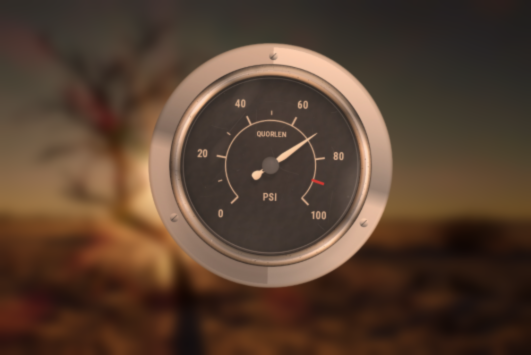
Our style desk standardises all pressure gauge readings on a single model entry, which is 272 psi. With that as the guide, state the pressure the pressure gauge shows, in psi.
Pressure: 70 psi
